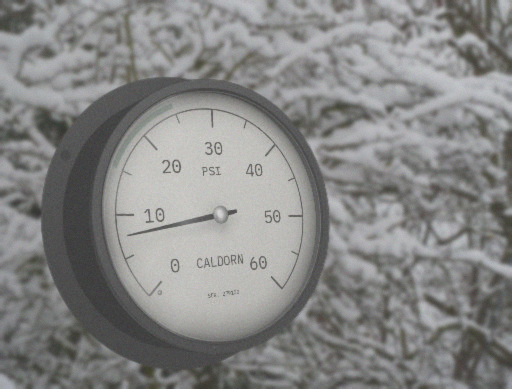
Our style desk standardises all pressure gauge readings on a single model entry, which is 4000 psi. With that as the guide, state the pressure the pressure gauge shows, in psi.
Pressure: 7.5 psi
